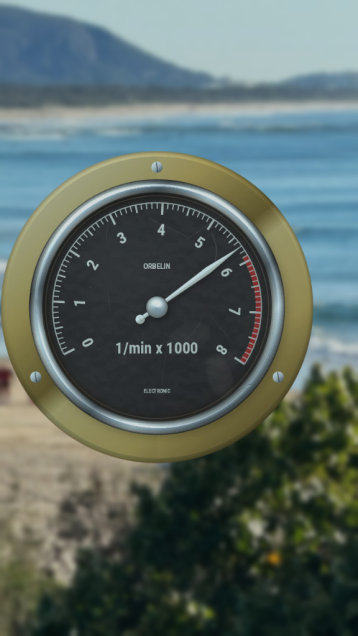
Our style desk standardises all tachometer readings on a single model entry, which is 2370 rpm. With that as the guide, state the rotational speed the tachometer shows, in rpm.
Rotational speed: 5700 rpm
